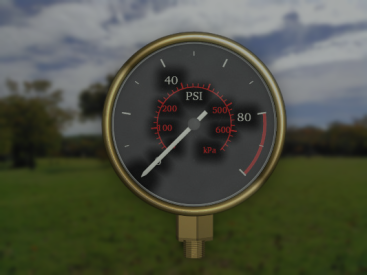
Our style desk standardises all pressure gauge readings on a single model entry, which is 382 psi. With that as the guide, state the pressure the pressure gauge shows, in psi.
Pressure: 0 psi
